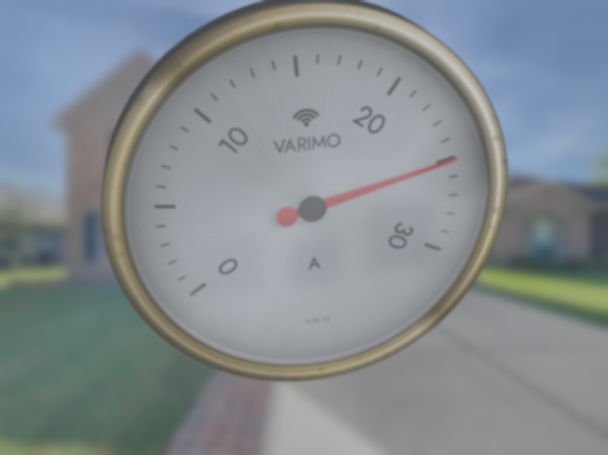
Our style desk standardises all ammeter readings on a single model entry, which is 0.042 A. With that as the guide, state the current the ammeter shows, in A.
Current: 25 A
